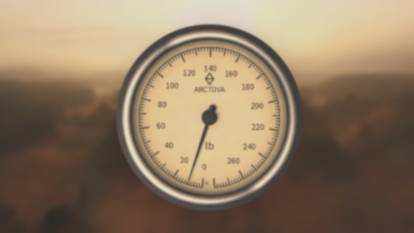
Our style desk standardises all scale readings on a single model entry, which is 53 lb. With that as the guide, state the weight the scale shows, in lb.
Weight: 10 lb
